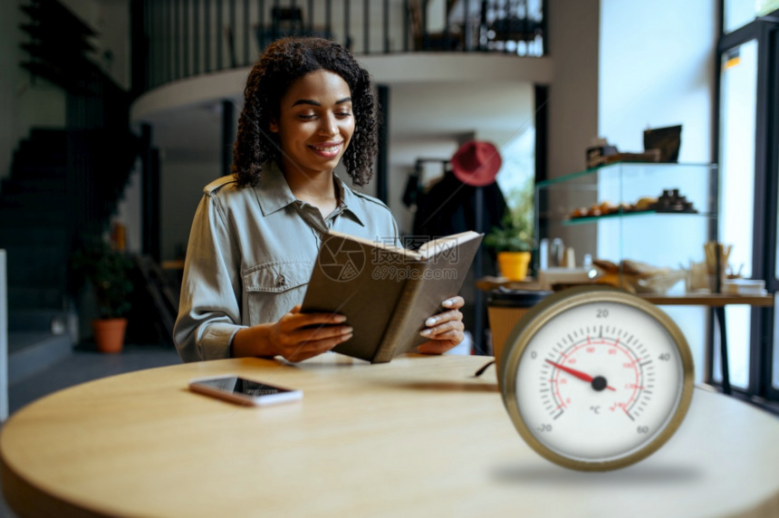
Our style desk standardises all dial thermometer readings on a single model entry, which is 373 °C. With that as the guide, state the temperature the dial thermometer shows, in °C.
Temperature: 0 °C
